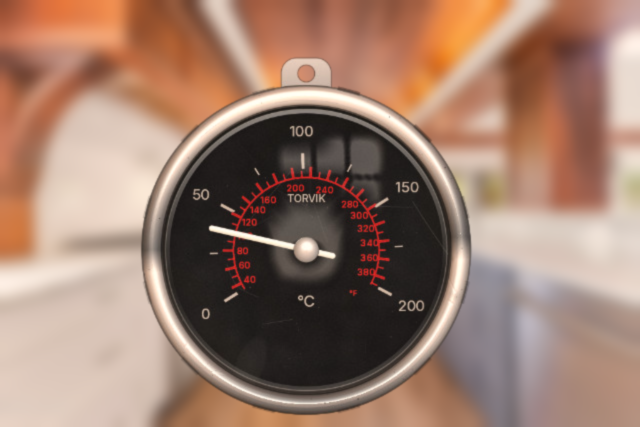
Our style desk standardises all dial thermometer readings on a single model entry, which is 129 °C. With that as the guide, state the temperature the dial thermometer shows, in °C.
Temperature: 37.5 °C
